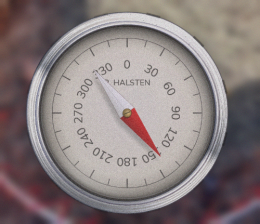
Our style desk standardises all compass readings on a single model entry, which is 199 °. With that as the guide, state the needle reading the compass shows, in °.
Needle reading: 142.5 °
